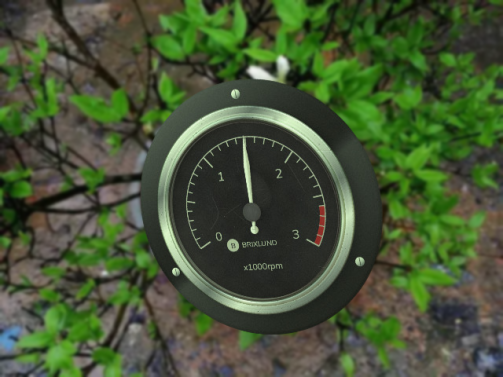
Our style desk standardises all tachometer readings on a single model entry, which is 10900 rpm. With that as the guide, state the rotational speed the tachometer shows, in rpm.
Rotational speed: 1500 rpm
